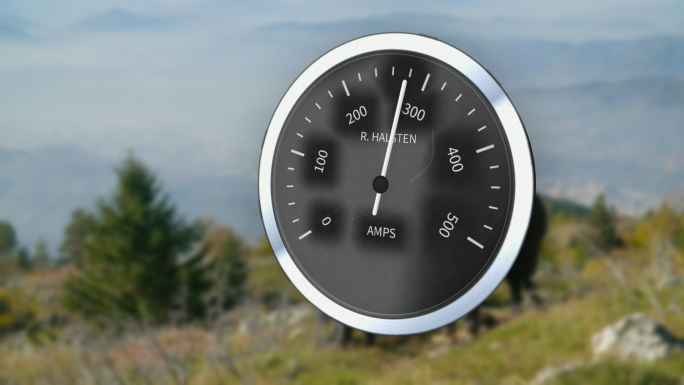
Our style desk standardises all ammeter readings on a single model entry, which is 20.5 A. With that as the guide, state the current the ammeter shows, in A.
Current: 280 A
